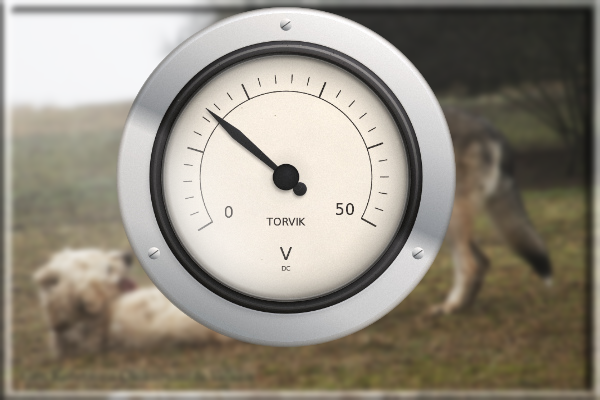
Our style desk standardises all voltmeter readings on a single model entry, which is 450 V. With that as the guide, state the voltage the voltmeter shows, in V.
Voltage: 15 V
